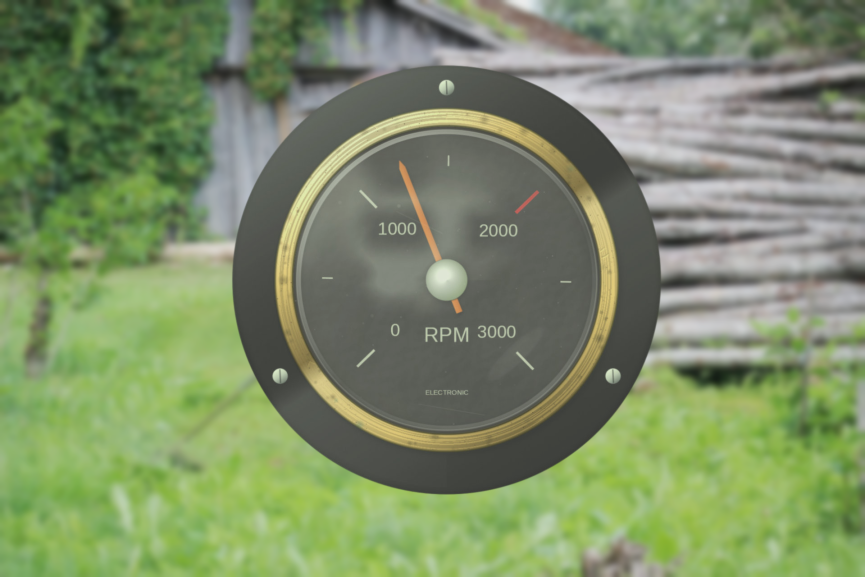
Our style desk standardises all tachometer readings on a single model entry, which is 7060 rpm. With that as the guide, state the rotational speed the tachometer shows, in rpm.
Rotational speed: 1250 rpm
